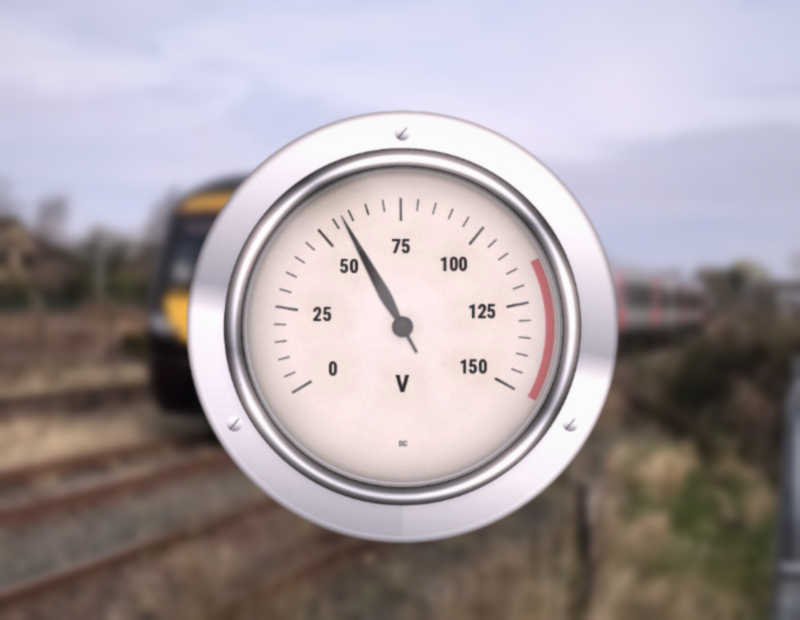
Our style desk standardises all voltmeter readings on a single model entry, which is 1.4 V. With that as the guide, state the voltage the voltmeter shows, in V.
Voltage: 57.5 V
